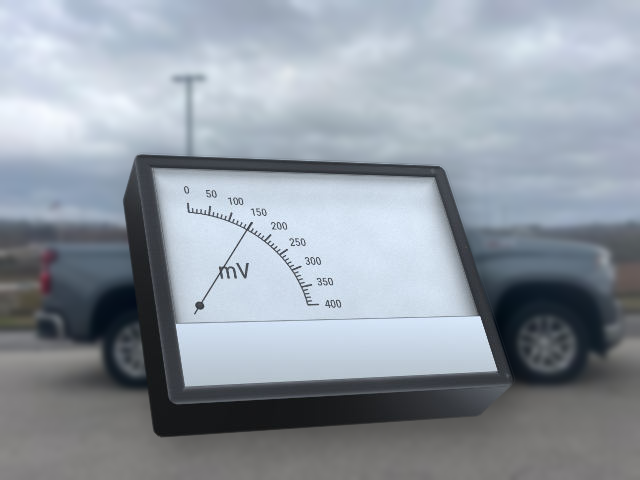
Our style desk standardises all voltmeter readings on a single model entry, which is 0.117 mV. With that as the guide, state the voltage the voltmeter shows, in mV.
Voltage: 150 mV
